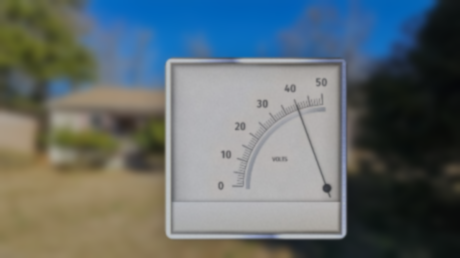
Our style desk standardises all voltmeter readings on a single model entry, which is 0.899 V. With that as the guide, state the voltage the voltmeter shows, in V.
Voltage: 40 V
